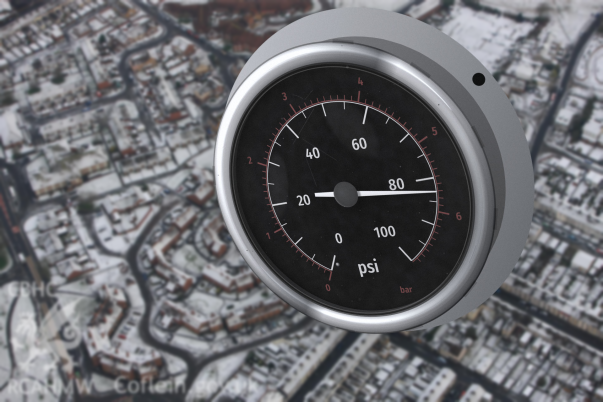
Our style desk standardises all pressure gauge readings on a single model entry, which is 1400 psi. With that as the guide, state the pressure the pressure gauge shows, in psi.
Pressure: 82.5 psi
